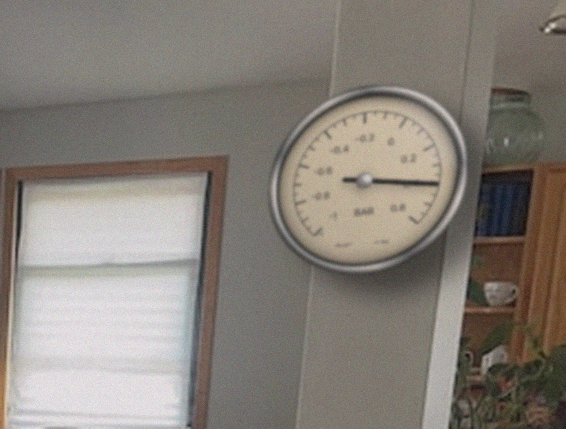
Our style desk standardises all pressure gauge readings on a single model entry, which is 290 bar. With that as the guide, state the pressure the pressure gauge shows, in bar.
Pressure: 0.4 bar
